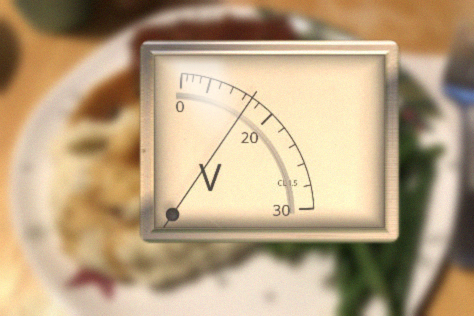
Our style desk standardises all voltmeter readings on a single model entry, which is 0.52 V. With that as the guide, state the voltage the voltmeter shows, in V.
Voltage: 17 V
